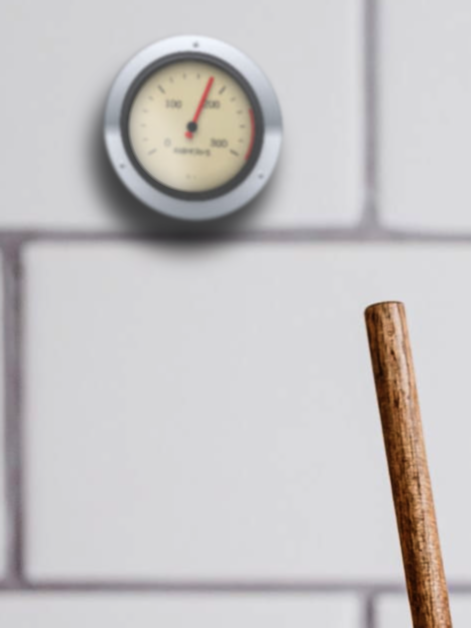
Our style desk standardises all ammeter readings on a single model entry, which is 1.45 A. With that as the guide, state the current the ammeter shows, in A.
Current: 180 A
